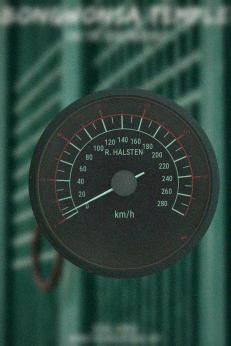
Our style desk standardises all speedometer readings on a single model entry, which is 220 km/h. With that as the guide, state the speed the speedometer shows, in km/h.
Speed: 5 km/h
